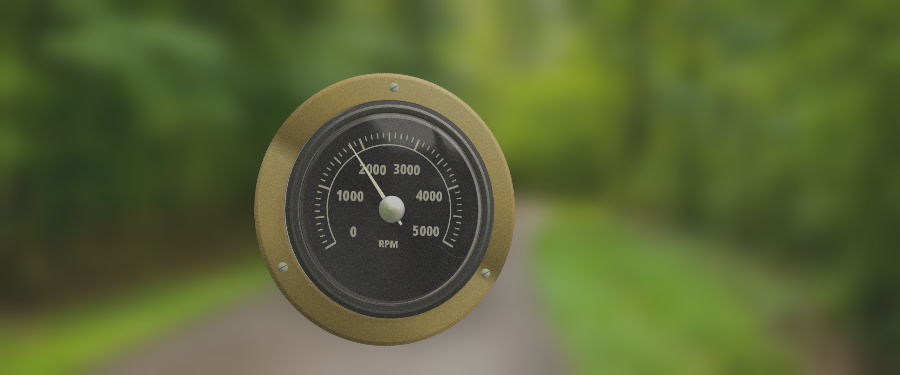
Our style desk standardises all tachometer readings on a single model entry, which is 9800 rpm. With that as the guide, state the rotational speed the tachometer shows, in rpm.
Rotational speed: 1800 rpm
